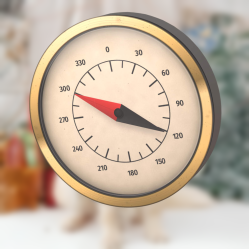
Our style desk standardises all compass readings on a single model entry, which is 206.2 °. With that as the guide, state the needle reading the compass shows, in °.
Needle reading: 300 °
